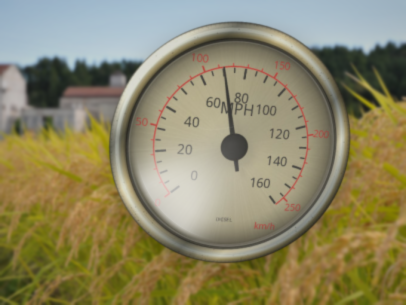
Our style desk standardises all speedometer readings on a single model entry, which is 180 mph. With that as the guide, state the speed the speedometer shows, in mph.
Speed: 70 mph
